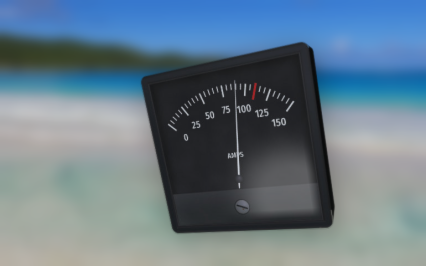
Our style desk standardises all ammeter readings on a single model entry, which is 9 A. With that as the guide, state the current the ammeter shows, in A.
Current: 90 A
